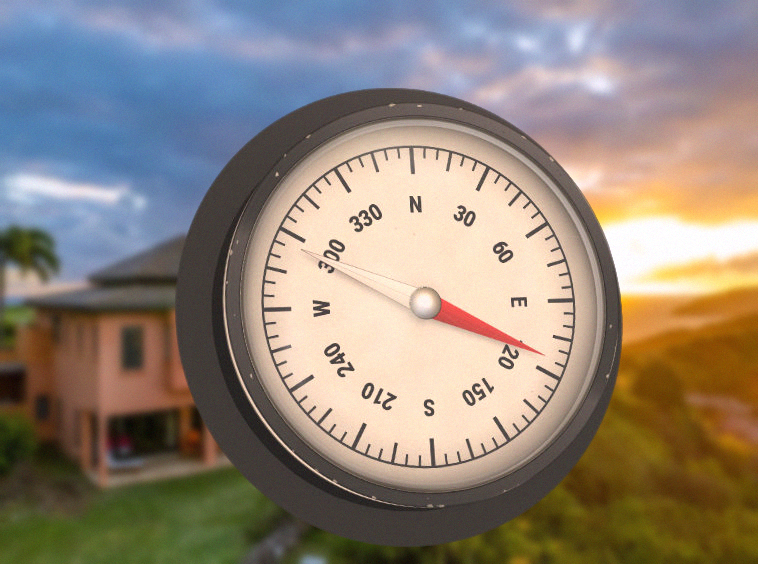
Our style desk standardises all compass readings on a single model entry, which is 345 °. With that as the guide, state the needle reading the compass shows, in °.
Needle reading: 115 °
